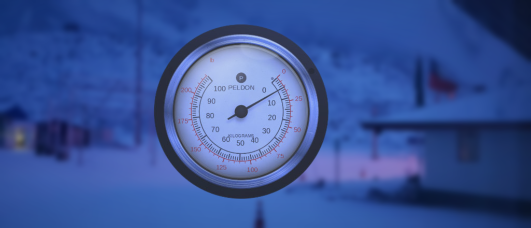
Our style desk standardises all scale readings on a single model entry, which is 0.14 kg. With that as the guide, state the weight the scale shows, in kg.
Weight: 5 kg
